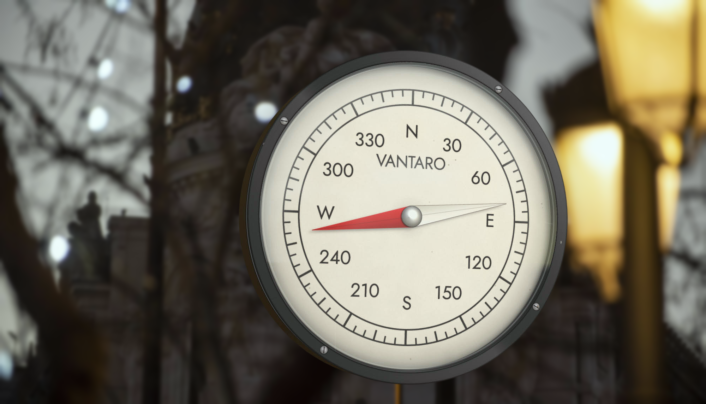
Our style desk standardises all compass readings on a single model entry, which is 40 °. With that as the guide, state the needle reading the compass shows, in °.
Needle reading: 260 °
